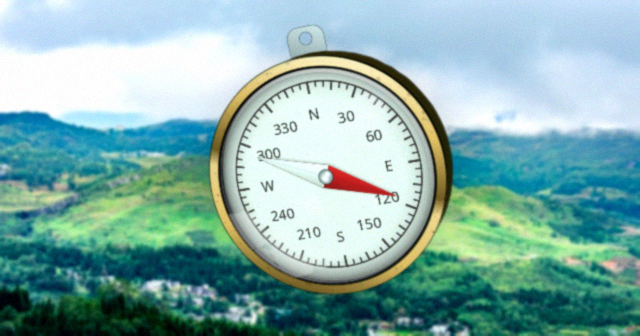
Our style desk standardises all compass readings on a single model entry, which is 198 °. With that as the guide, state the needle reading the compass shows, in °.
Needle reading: 115 °
